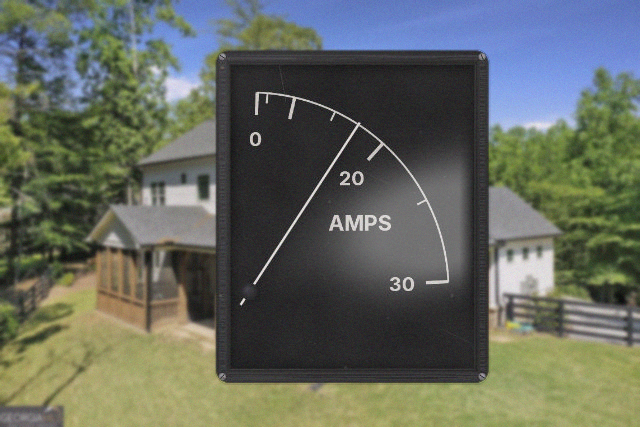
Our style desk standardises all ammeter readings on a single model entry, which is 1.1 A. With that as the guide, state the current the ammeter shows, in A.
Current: 17.5 A
